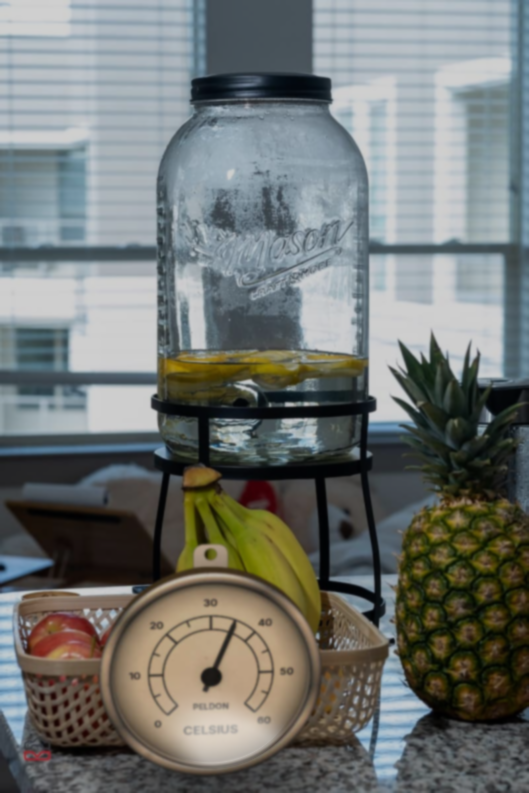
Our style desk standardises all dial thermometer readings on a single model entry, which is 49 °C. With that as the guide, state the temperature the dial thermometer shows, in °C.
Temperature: 35 °C
